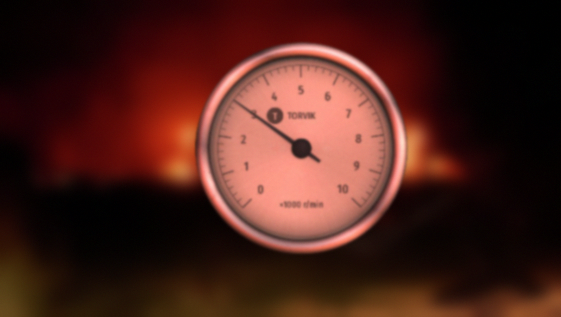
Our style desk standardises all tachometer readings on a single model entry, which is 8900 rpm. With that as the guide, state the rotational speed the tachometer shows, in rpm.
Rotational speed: 3000 rpm
